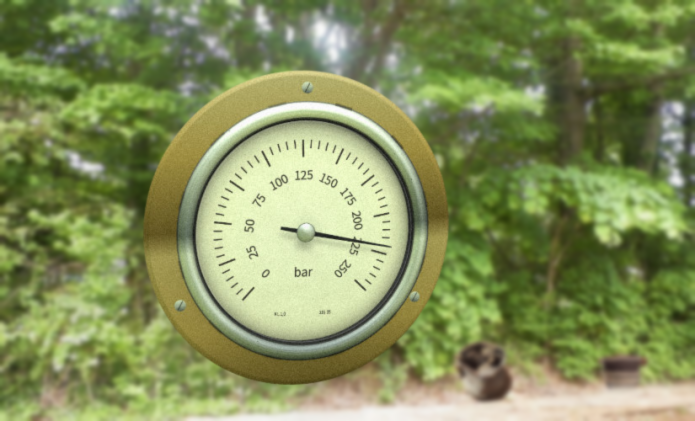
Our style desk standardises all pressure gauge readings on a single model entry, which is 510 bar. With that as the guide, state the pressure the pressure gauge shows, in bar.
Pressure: 220 bar
